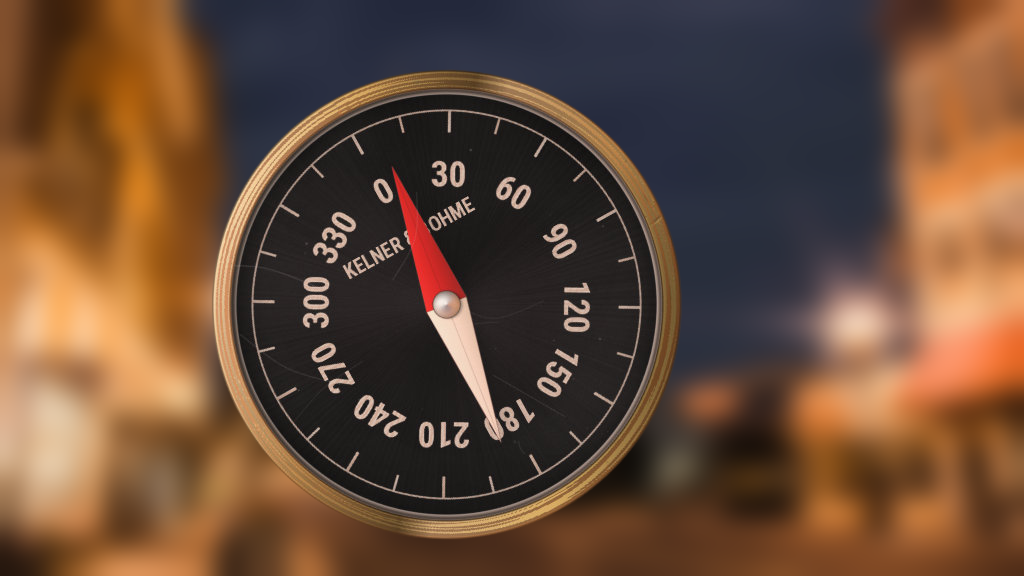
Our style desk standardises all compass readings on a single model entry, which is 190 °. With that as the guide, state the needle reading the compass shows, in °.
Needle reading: 7.5 °
